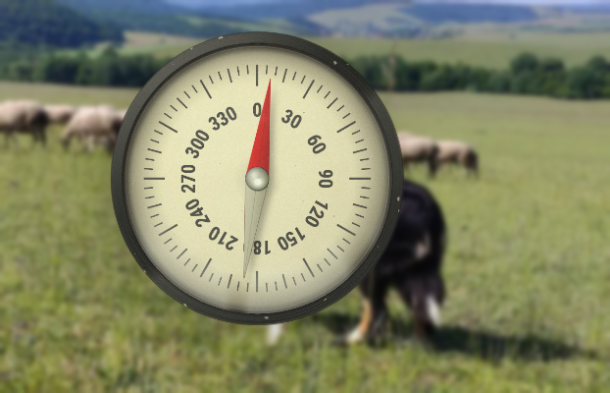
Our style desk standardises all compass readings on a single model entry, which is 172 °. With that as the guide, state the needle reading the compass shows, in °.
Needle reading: 7.5 °
